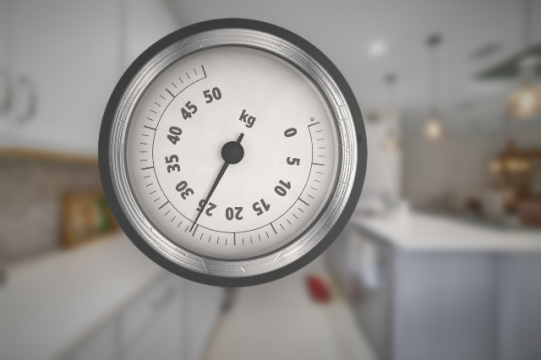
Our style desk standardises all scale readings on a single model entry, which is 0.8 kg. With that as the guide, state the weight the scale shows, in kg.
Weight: 25.5 kg
